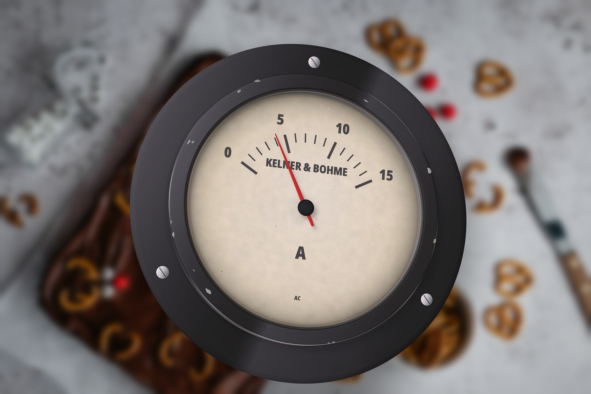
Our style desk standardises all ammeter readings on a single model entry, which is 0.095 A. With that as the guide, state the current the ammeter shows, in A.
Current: 4 A
